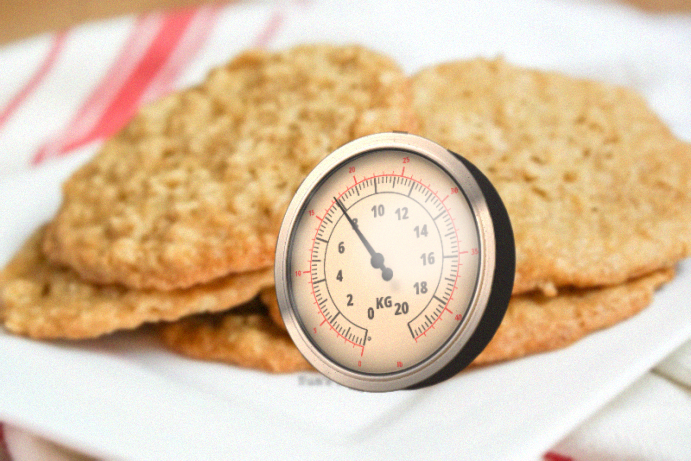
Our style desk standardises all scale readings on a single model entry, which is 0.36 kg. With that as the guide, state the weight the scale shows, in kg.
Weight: 8 kg
